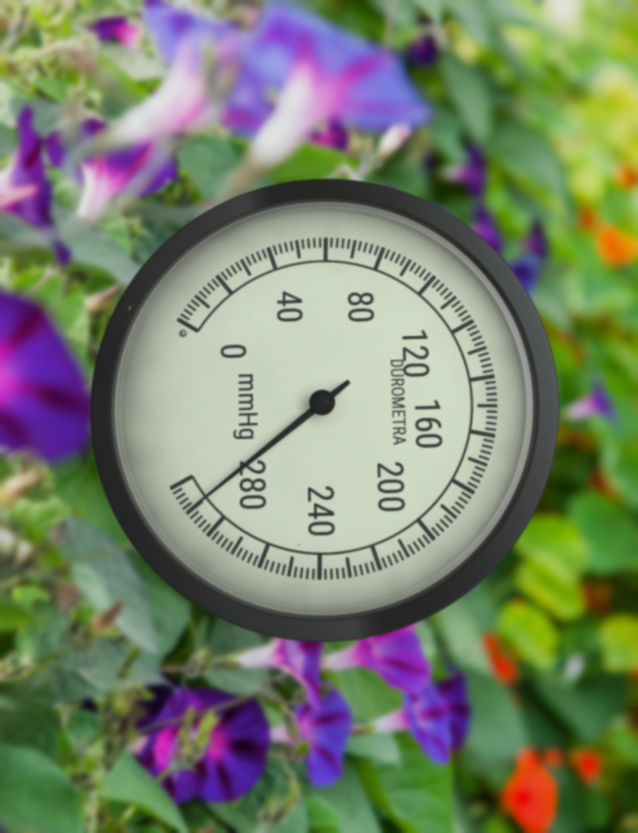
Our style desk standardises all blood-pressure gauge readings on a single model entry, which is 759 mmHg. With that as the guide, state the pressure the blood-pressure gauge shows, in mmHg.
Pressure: 290 mmHg
